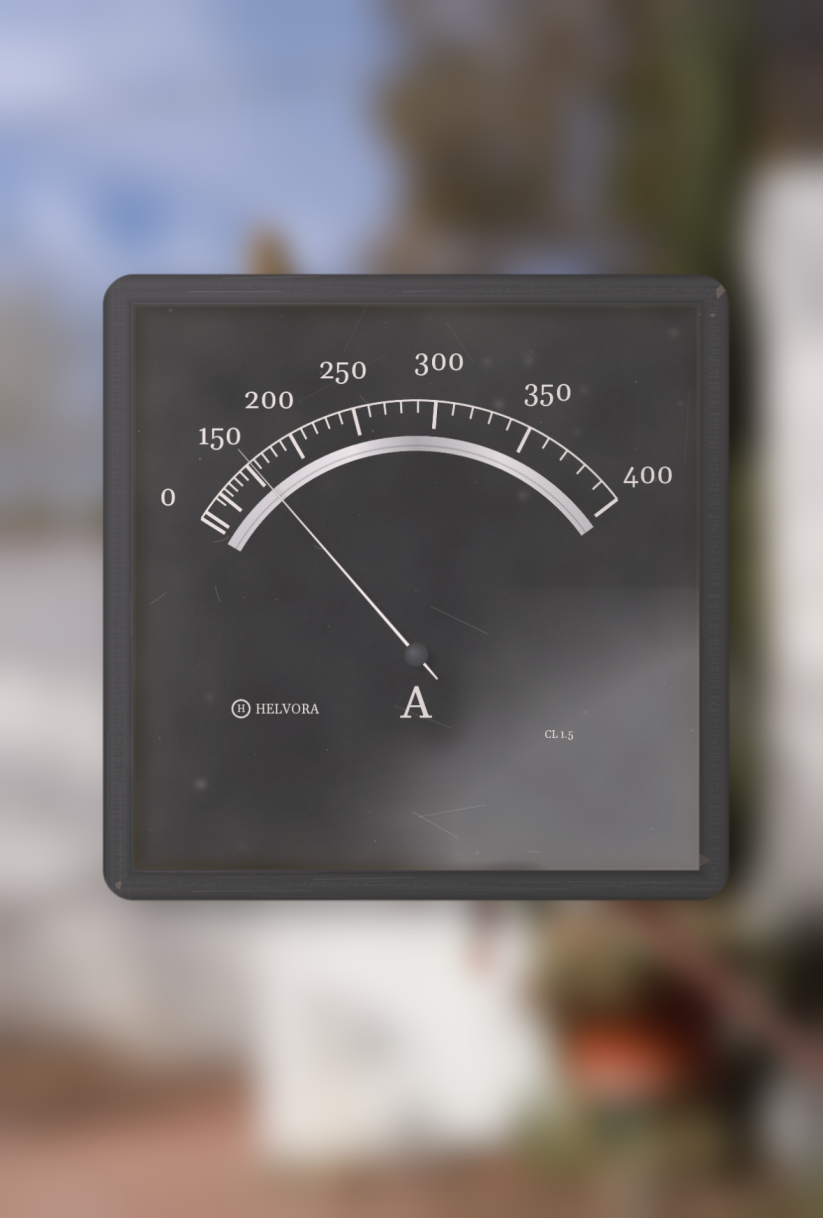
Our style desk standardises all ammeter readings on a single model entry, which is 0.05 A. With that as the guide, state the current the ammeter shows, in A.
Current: 155 A
